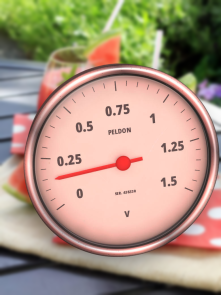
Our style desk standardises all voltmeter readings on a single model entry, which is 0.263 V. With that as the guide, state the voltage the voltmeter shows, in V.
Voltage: 0.15 V
